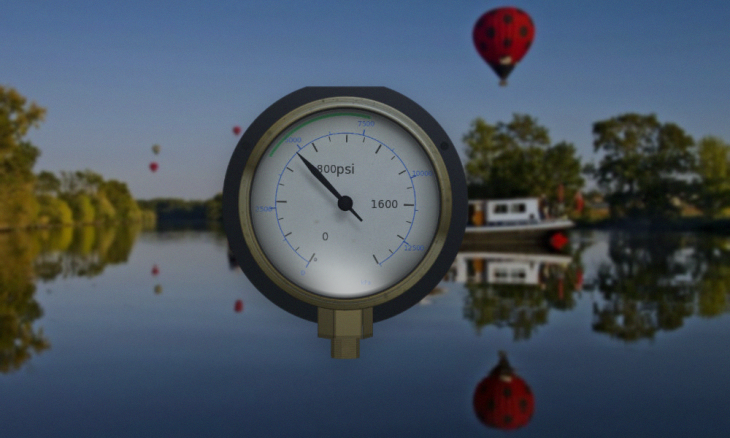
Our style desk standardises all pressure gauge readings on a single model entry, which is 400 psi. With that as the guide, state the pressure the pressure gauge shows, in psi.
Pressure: 700 psi
